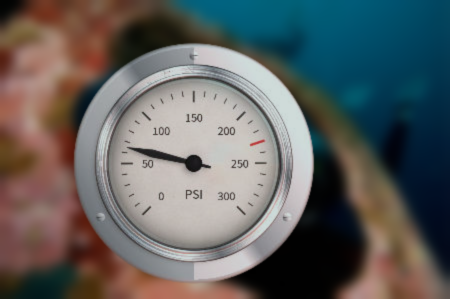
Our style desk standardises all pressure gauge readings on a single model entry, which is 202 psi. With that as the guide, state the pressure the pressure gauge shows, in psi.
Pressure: 65 psi
